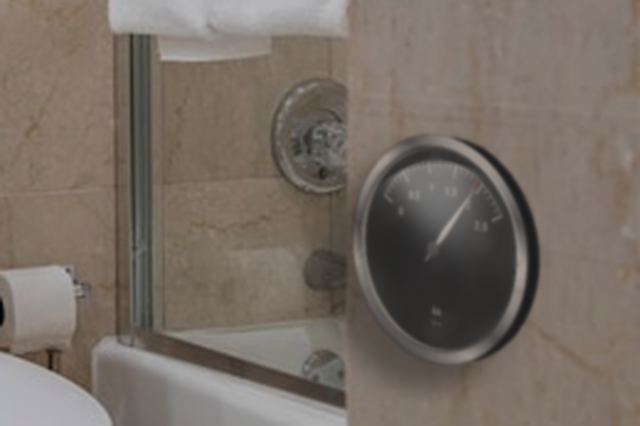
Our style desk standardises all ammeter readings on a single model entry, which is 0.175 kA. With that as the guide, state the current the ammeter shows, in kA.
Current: 2 kA
